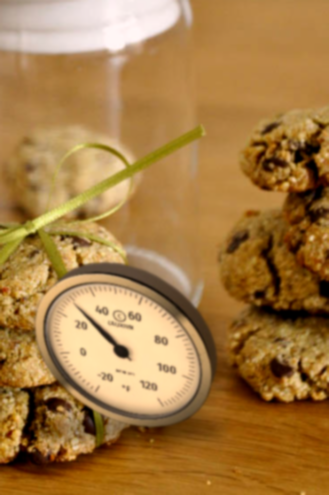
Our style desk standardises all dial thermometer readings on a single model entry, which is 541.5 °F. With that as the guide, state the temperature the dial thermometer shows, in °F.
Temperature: 30 °F
